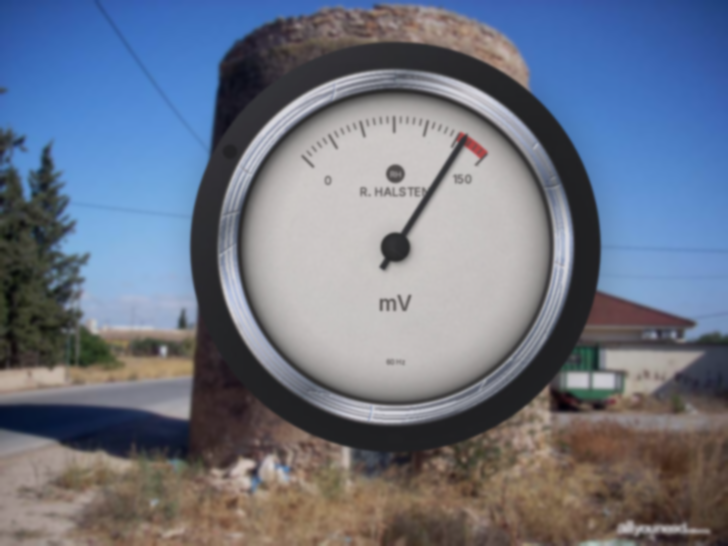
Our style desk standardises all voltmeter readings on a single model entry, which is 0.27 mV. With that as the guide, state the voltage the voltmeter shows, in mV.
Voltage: 130 mV
